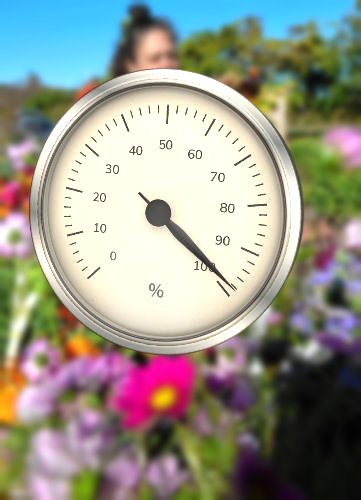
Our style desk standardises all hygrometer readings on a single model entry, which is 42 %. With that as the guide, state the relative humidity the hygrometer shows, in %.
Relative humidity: 98 %
